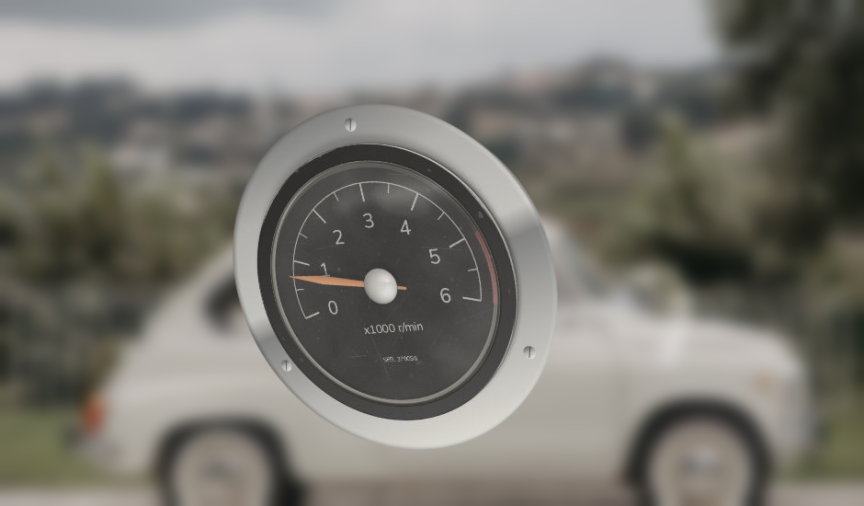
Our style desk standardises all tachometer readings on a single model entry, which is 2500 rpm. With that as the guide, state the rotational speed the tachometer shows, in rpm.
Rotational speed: 750 rpm
